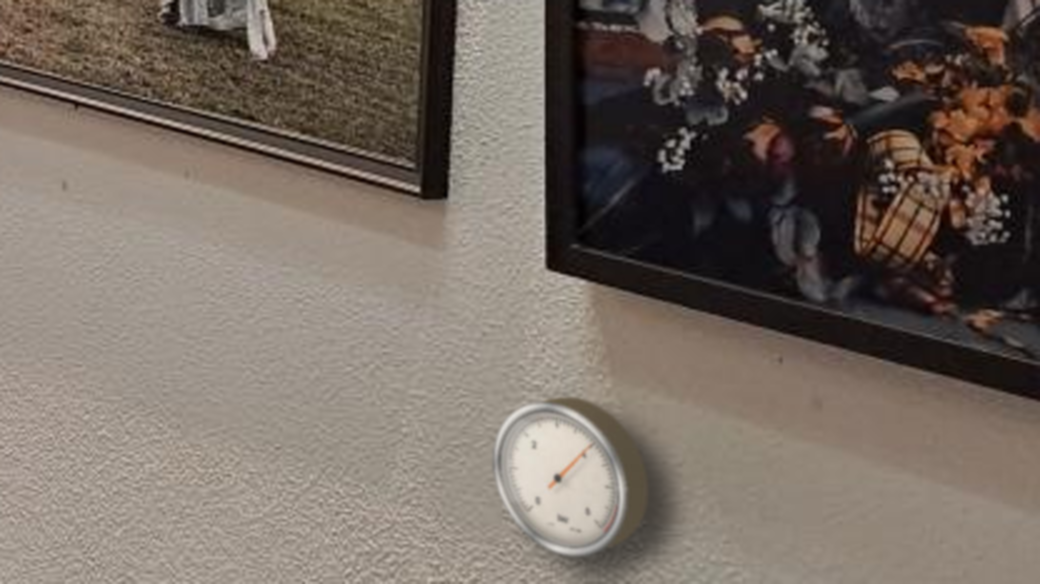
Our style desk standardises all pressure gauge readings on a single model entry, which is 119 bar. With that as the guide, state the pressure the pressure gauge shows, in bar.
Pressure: 4 bar
